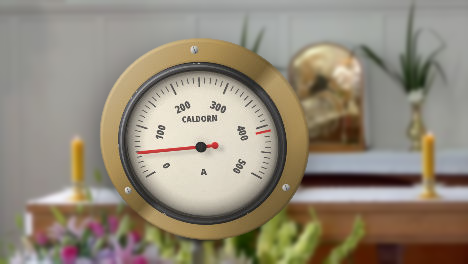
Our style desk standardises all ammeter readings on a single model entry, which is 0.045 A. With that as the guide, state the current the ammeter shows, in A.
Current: 50 A
